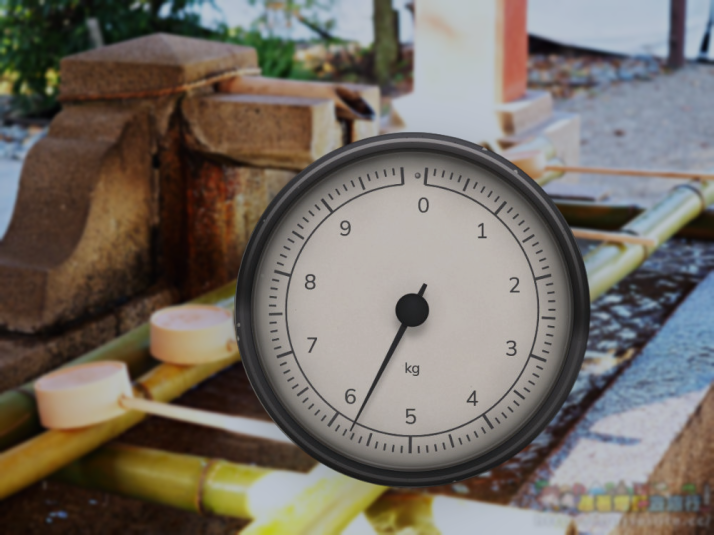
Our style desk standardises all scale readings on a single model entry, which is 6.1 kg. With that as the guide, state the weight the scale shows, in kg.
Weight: 5.75 kg
